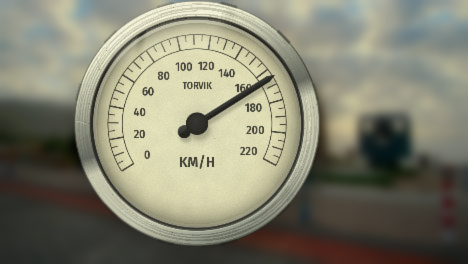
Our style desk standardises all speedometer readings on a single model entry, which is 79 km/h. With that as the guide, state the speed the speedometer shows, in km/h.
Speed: 165 km/h
